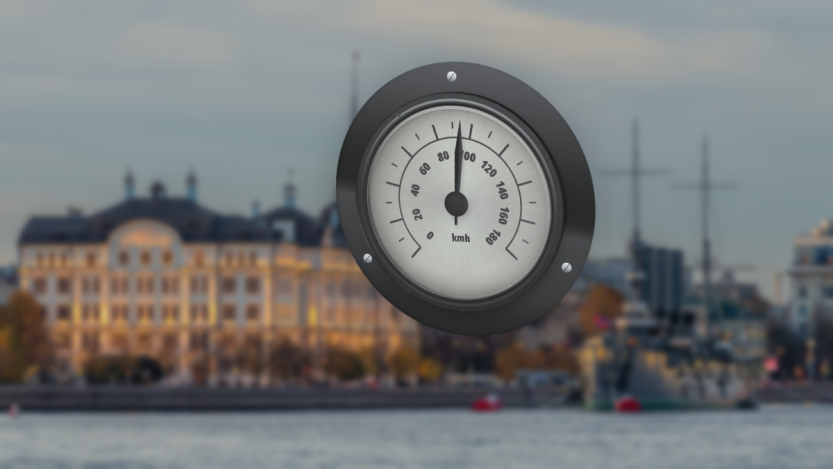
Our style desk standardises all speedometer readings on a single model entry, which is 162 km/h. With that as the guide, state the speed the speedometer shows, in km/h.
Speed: 95 km/h
